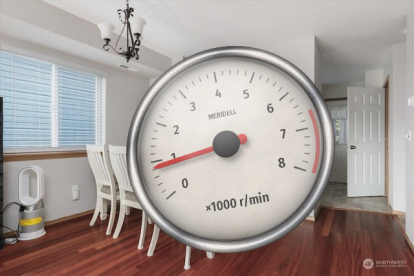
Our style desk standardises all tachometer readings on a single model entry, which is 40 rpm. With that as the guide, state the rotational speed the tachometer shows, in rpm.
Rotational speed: 800 rpm
